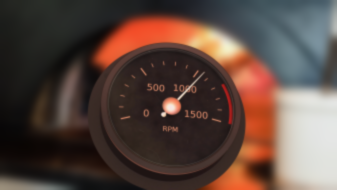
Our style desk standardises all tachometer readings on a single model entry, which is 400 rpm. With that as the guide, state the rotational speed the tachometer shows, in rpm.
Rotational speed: 1050 rpm
